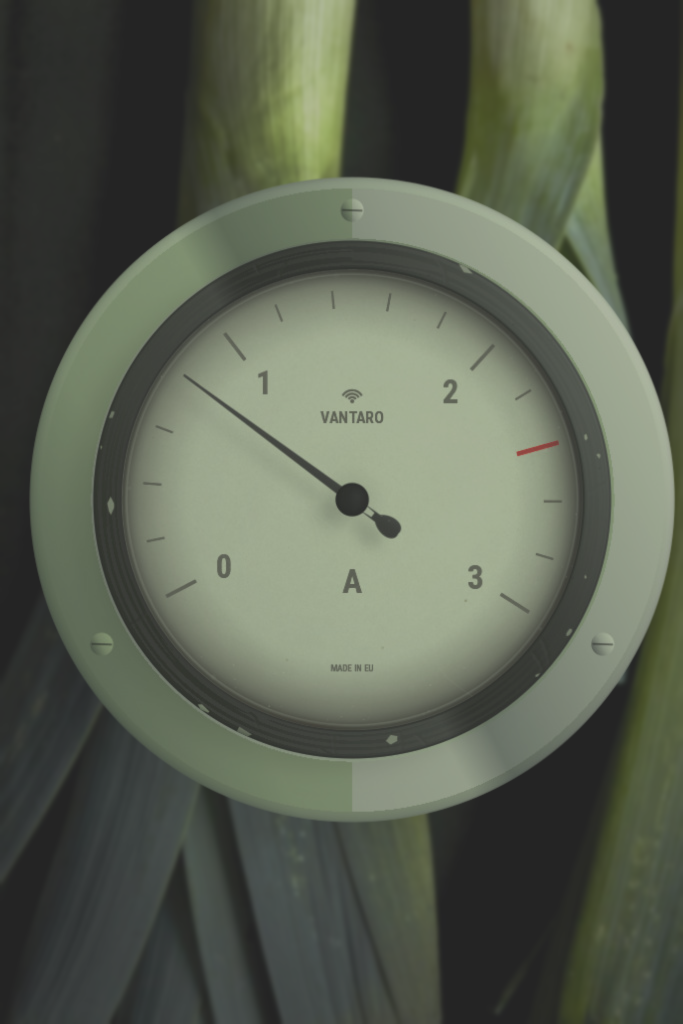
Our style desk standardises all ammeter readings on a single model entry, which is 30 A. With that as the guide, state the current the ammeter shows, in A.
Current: 0.8 A
